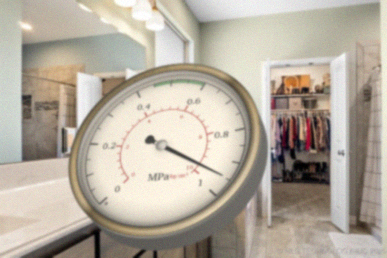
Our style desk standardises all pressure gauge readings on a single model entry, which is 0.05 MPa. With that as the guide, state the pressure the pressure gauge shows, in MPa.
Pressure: 0.95 MPa
